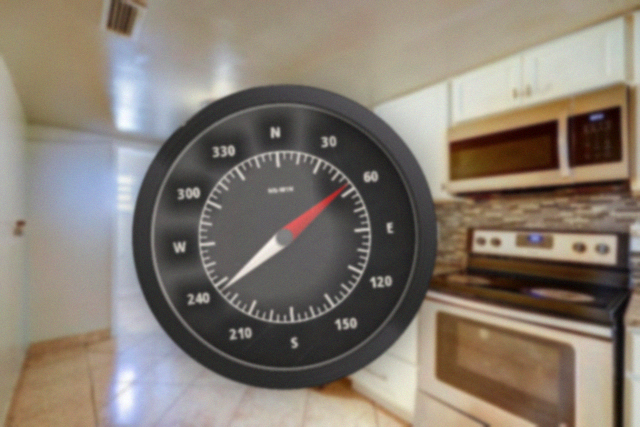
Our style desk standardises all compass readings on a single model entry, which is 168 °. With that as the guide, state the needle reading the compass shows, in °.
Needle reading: 55 °
